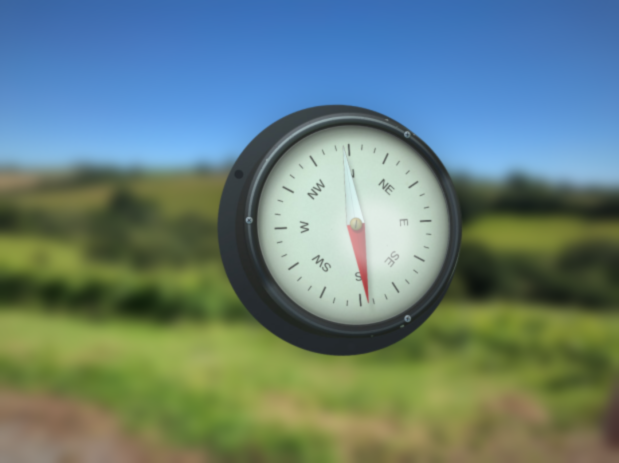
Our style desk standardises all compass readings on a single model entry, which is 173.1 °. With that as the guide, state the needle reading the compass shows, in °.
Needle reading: 175 °
